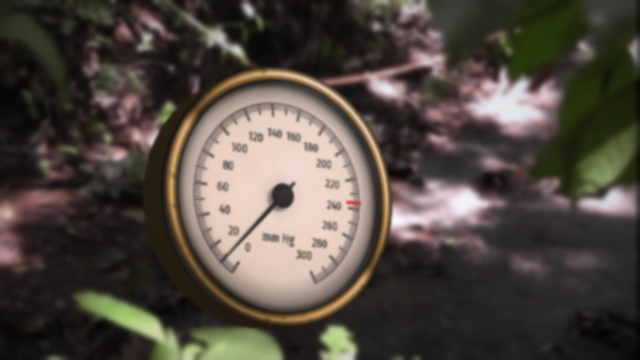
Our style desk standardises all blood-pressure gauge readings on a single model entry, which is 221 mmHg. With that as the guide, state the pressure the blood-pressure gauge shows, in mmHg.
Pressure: 10 mmHg
